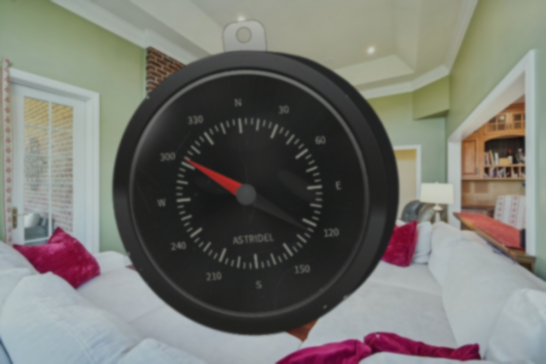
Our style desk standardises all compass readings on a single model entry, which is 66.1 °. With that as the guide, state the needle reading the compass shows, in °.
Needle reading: 305 °
